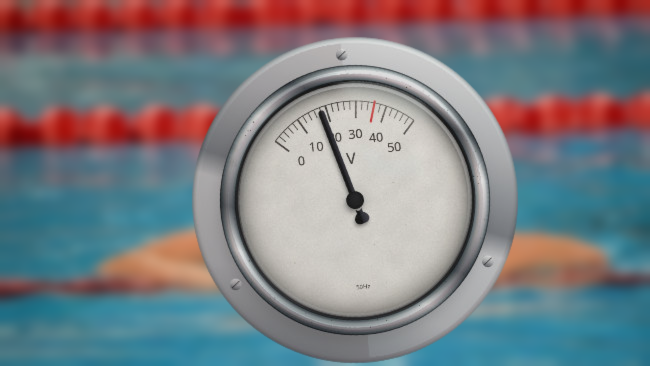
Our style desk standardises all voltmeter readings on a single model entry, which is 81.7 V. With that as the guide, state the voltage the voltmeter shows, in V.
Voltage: 18 V
